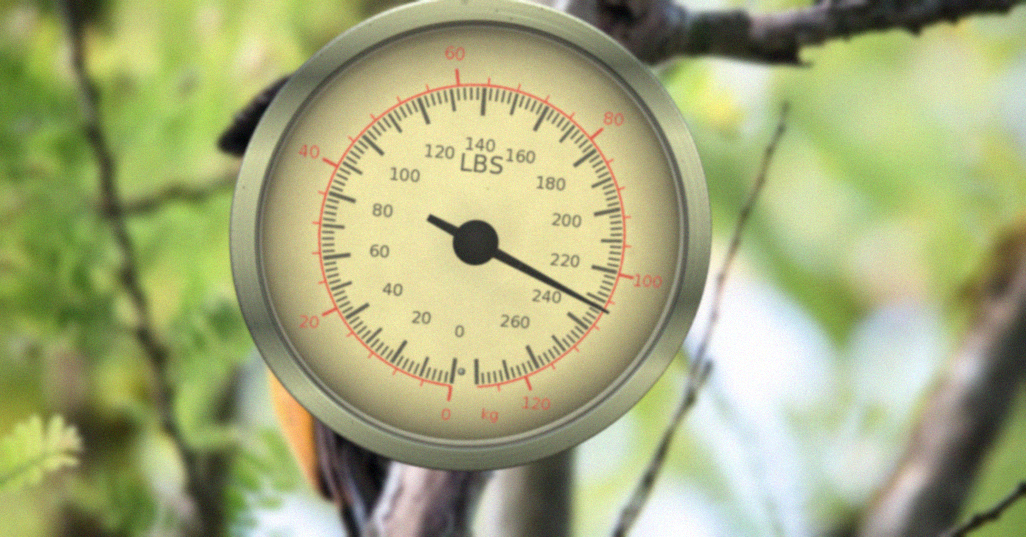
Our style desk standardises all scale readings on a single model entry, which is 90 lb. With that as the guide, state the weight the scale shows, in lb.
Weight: 232 lb
